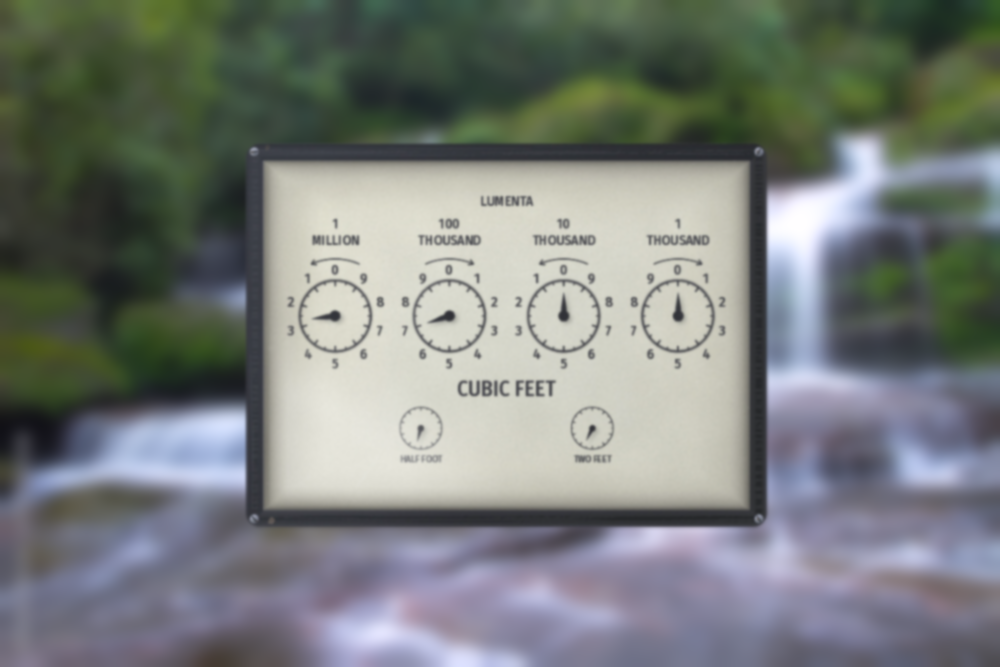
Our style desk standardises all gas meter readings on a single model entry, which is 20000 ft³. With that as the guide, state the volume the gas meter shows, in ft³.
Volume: 270000 ft³
